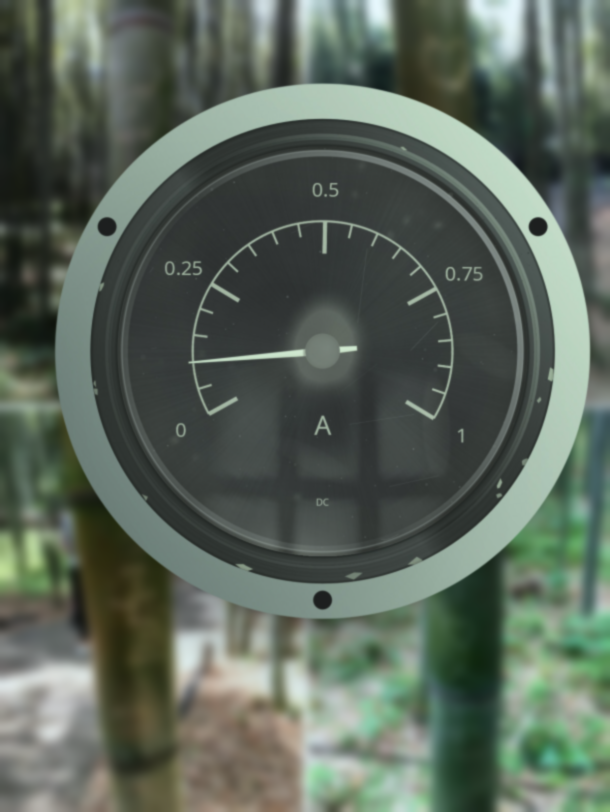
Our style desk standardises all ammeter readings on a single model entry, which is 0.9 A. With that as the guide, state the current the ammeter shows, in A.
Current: 0.1 A
